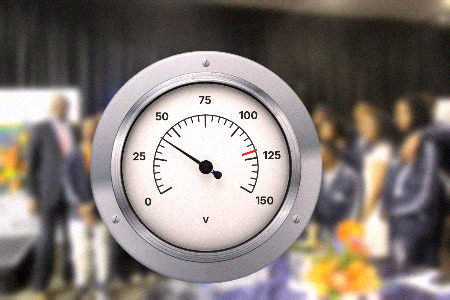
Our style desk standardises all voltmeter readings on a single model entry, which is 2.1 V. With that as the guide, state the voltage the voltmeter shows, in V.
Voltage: 40 V
